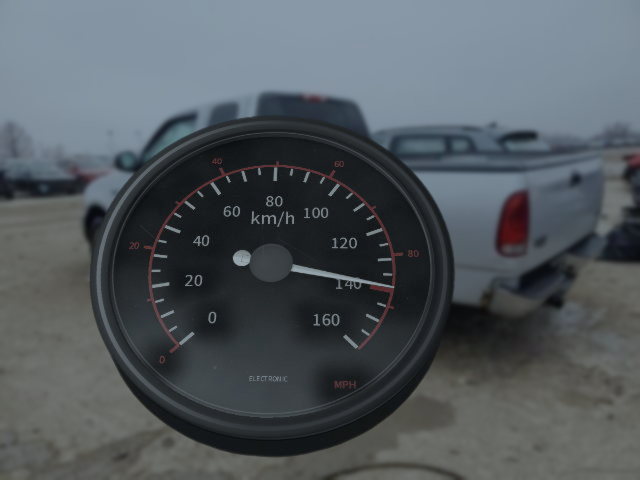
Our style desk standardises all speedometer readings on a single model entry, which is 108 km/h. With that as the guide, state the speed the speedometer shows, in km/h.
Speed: 140 km/h
